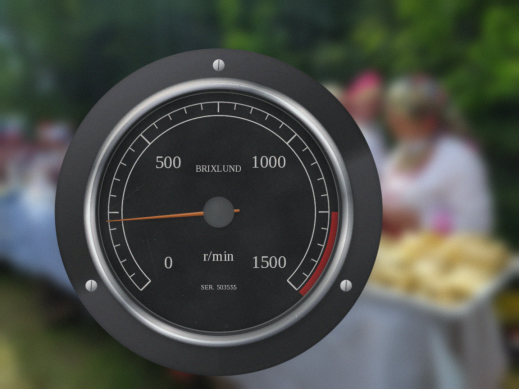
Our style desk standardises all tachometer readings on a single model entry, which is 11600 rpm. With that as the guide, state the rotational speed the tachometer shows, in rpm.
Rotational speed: 225 rpm
